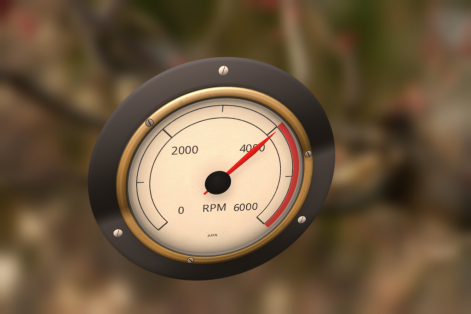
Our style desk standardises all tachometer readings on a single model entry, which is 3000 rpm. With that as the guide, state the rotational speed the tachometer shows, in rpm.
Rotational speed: 4000 rpm
